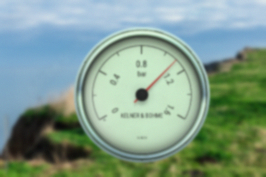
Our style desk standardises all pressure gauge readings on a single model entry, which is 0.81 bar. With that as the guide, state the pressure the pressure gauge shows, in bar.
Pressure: 1.1 bar
